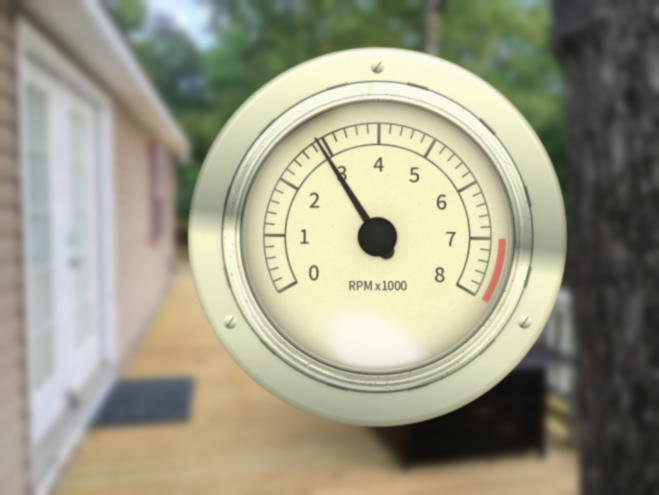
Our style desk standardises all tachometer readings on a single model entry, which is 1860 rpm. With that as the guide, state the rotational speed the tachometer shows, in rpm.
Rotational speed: 2900 rpm
